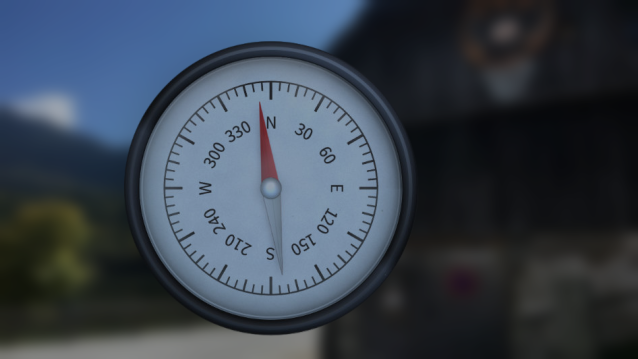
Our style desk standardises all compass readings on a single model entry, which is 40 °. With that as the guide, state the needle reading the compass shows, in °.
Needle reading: 352.5 °
